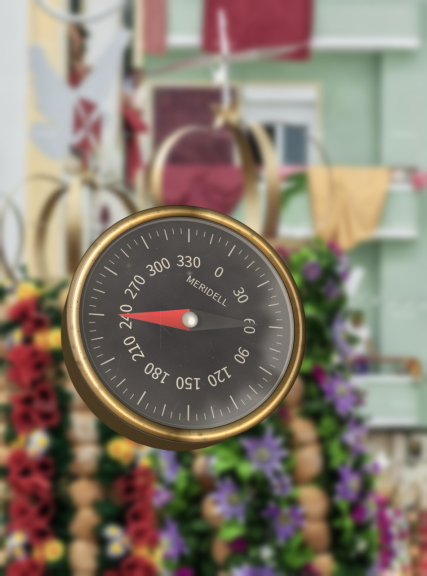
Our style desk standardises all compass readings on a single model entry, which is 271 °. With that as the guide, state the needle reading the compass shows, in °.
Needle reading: 240 °
